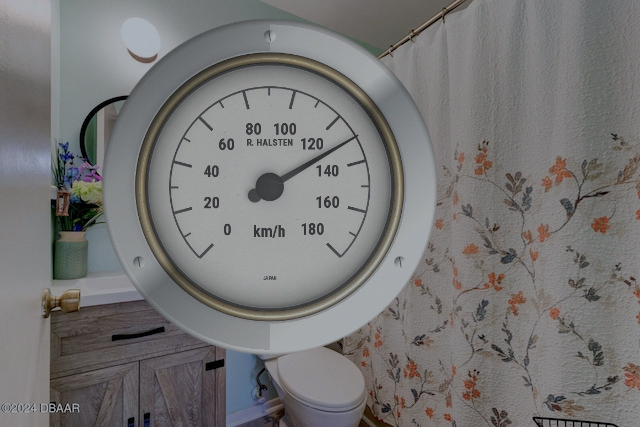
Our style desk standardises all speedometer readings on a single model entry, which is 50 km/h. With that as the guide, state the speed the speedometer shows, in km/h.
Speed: 130 km/h
